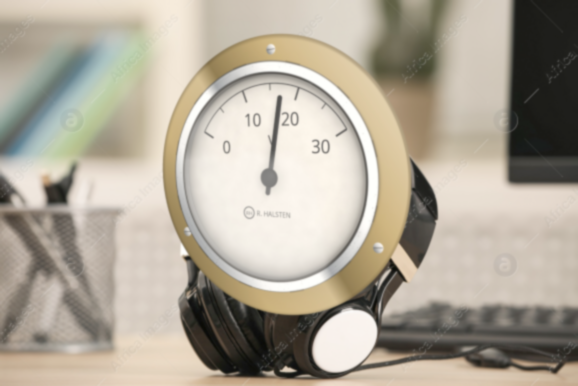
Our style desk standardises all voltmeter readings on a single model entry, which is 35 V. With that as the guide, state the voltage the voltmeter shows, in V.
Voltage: 17.5 V
